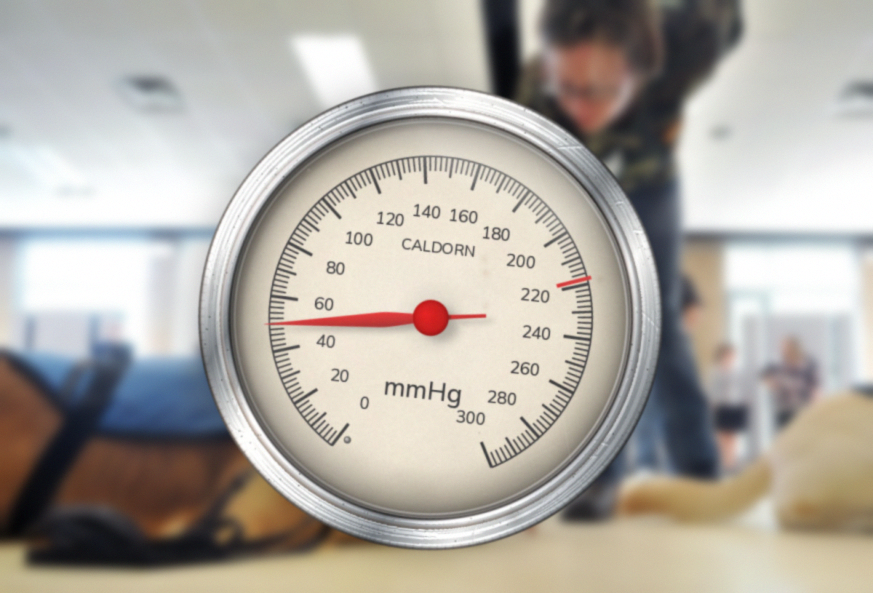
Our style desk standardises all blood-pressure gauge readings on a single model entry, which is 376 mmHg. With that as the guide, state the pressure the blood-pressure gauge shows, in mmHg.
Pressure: 50 mmHg
